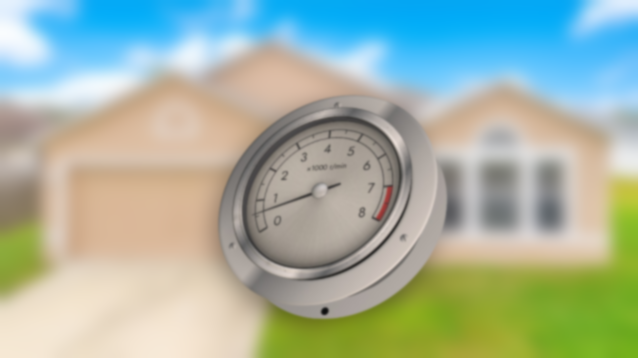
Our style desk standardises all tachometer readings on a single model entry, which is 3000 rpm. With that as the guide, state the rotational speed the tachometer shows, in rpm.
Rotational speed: 500 rpm
